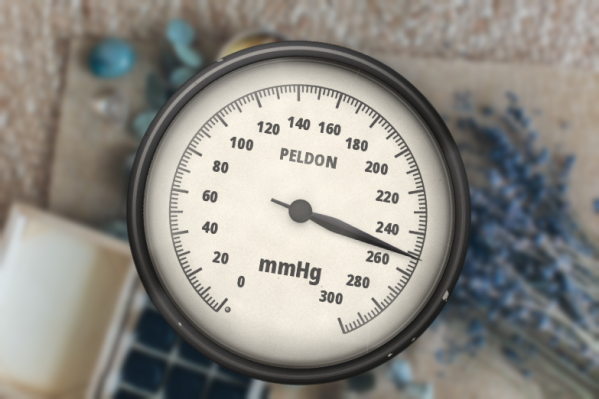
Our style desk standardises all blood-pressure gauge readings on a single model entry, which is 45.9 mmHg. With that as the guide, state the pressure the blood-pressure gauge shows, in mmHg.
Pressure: 252 mmHg
